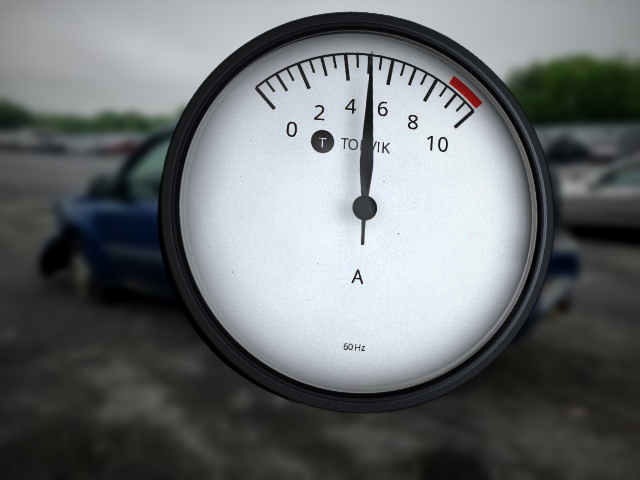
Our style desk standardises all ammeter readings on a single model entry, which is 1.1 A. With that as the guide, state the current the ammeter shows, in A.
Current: 5 A
